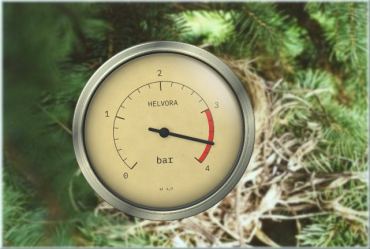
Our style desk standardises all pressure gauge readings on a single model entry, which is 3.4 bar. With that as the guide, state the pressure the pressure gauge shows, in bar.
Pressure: 3.6 bar
